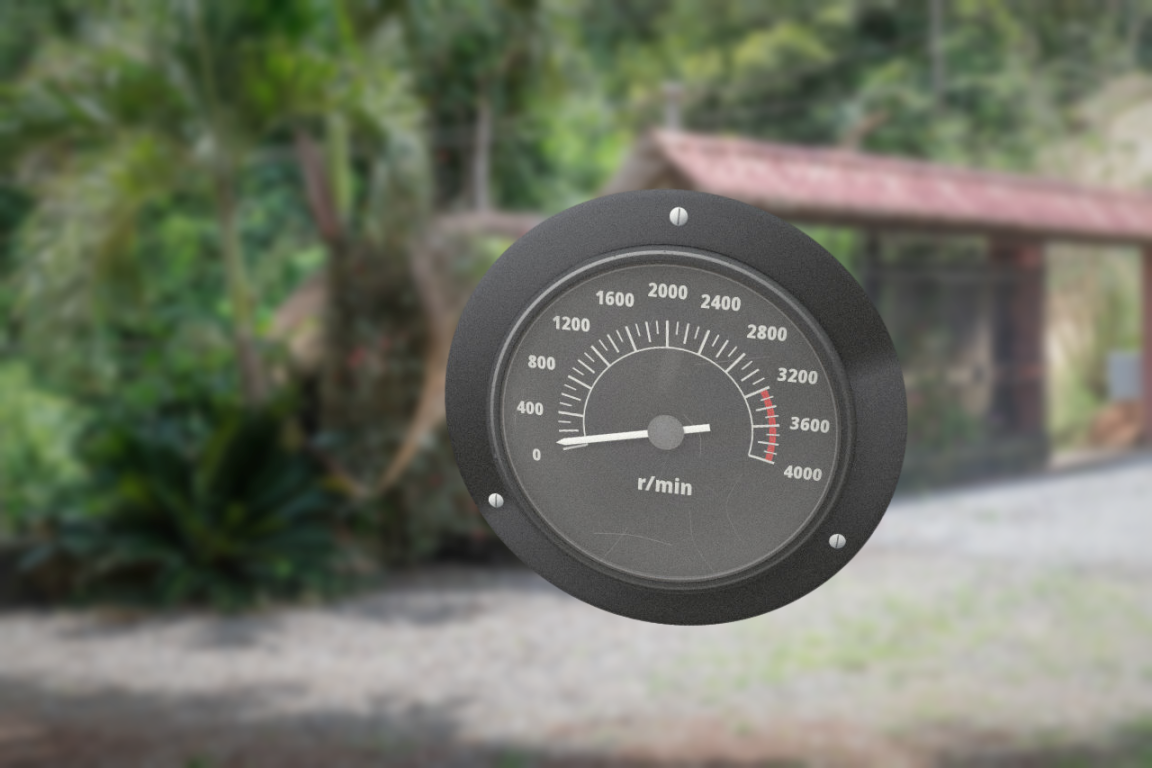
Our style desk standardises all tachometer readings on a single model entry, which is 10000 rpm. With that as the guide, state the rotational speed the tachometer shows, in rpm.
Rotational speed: 100 rpm
